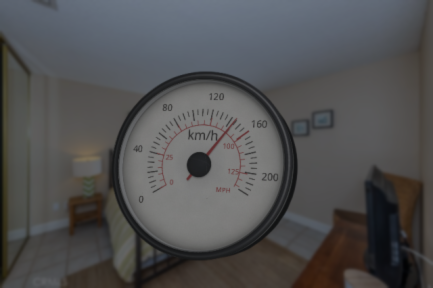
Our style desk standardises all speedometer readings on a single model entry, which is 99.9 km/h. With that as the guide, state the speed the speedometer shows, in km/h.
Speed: 145 km/h
